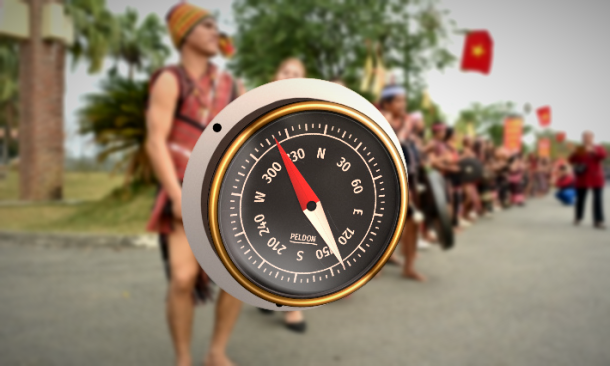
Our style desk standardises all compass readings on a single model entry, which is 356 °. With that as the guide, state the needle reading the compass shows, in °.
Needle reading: 320 °
